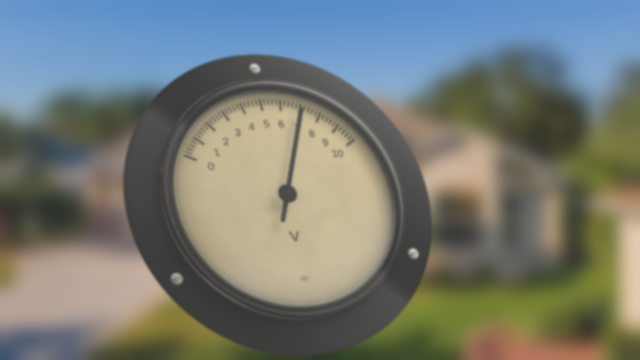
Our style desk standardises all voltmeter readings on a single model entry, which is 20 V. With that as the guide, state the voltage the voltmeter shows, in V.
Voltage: 7 V
